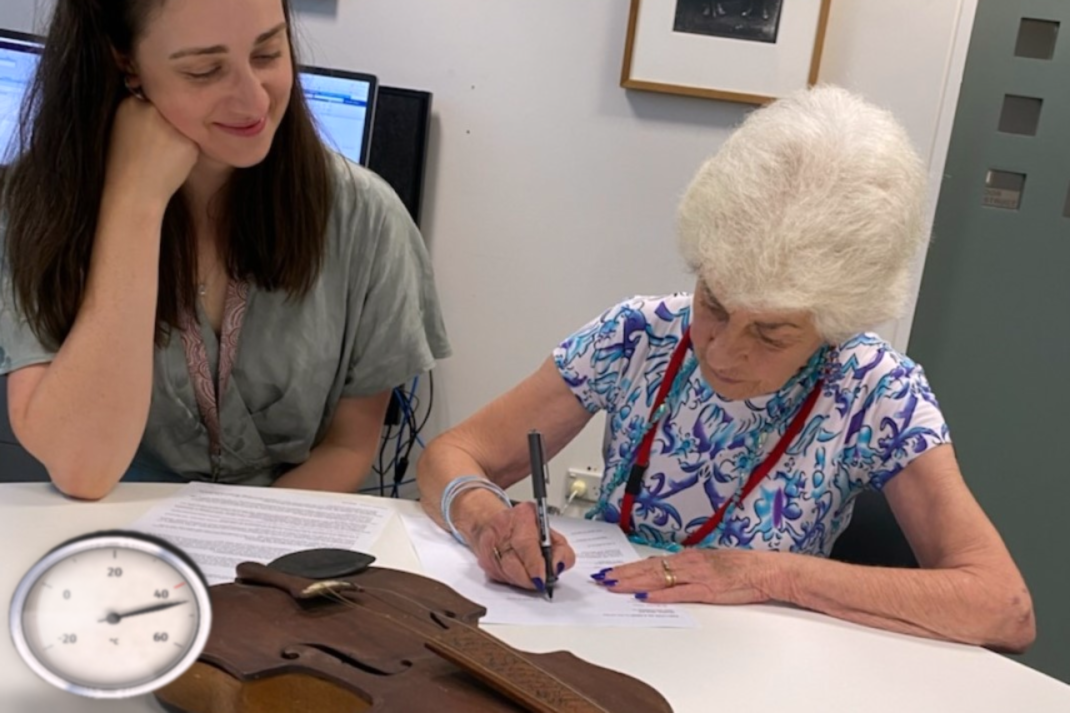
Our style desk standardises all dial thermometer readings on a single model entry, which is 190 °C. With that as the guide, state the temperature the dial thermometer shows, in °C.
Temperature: 45 °C
